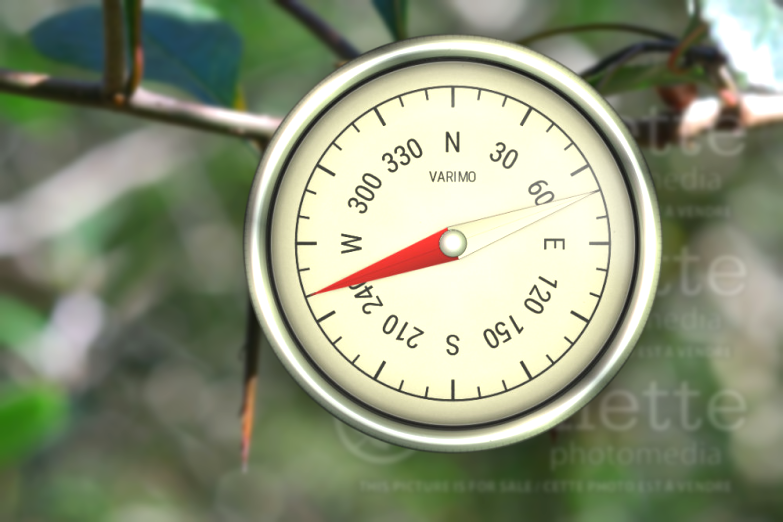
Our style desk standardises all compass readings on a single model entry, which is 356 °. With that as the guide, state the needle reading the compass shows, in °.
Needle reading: 250 °
